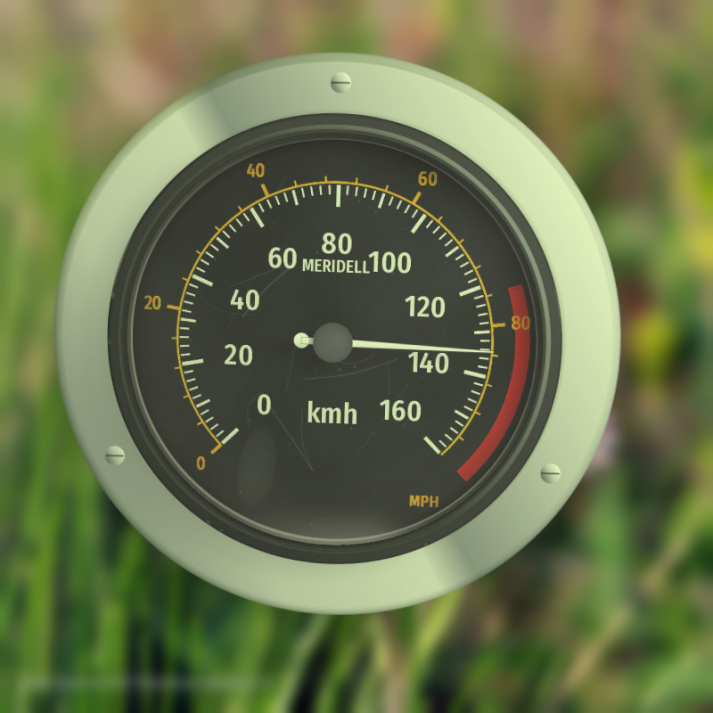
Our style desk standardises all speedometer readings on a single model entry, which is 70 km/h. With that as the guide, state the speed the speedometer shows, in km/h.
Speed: 134 km/h
